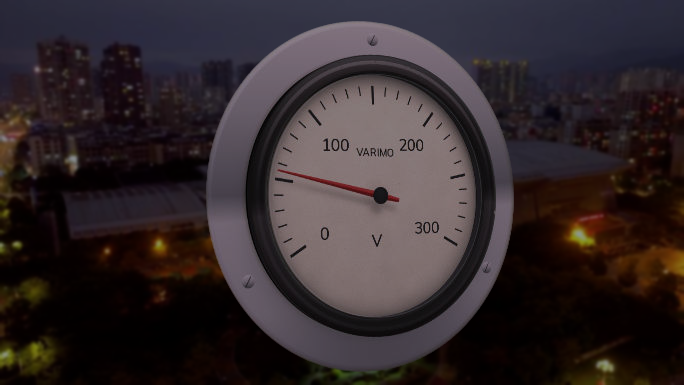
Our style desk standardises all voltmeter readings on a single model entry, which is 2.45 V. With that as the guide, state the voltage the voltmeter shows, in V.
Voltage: 55 V
